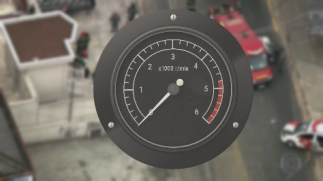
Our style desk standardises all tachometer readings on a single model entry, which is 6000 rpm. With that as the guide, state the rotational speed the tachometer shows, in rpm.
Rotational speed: 0 rpm
